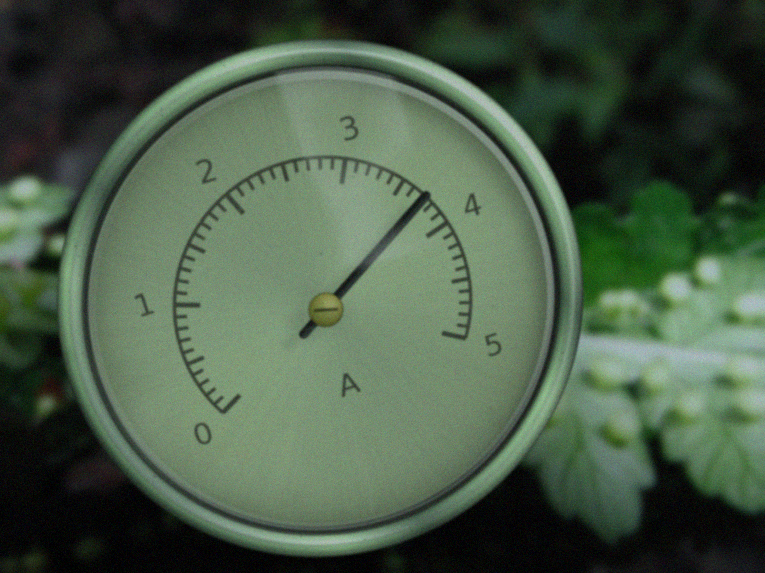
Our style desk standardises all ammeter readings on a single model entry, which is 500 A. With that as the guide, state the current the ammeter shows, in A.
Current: 3.7 A
